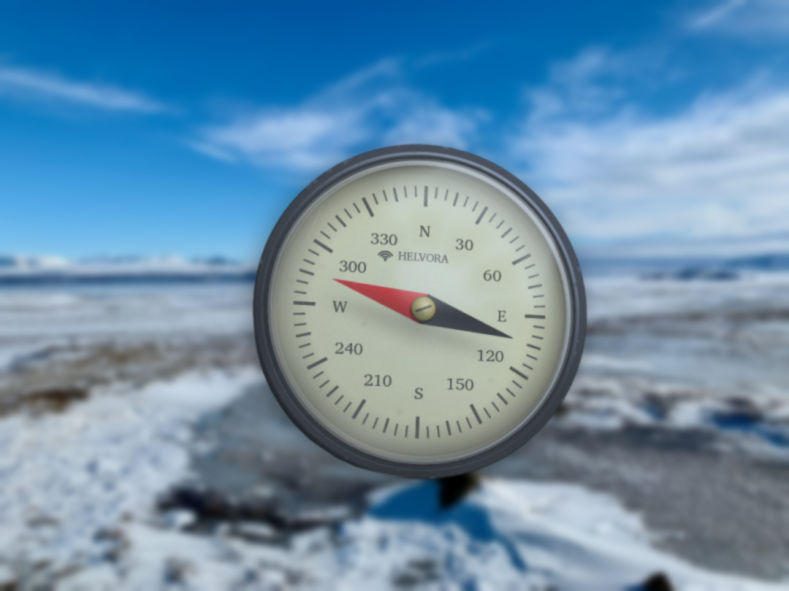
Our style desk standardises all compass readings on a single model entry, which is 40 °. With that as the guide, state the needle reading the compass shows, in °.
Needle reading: 285 °
